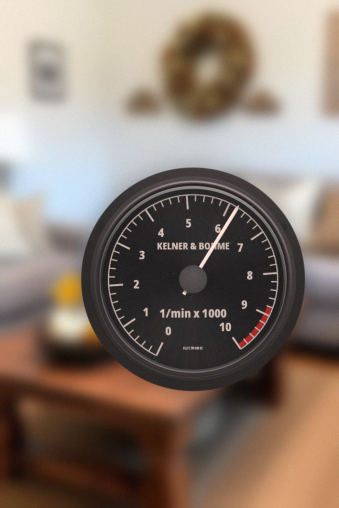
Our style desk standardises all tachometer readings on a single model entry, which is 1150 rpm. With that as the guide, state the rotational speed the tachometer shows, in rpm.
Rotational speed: 6200 rpm
